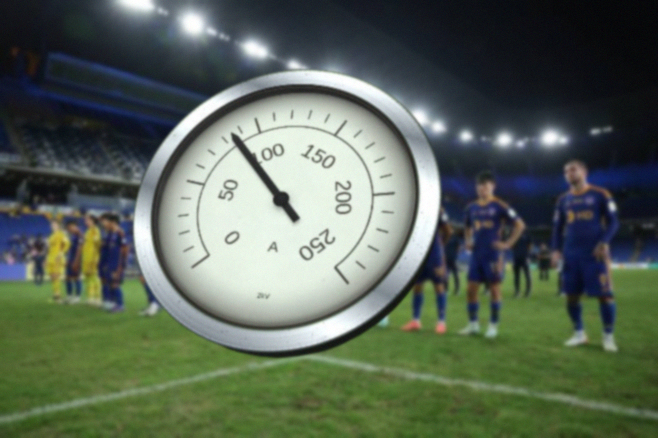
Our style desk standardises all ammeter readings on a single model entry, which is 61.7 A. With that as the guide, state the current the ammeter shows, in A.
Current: 85 A
